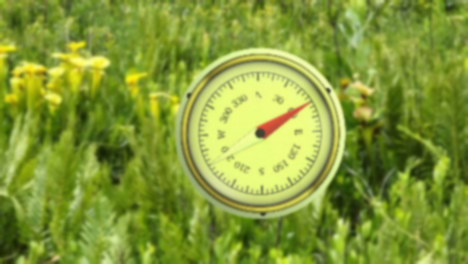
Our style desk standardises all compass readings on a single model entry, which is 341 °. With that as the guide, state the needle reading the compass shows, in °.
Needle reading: 60 °
